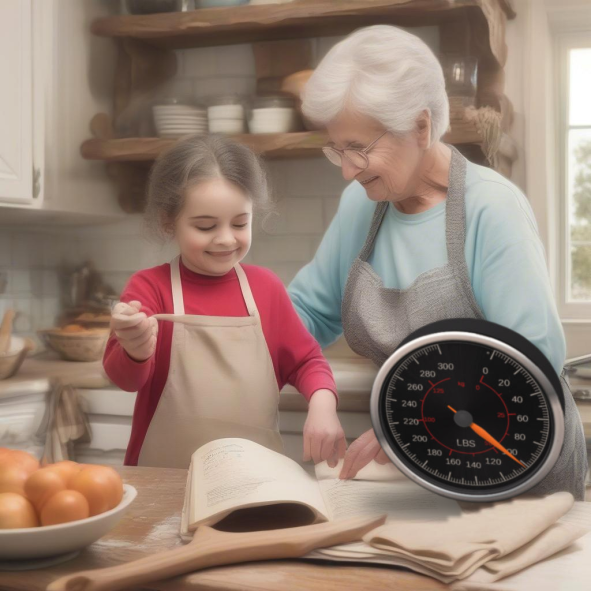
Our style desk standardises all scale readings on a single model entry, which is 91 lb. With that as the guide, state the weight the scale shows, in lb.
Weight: 100 lb
